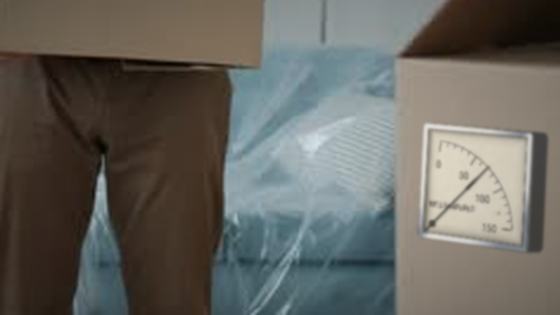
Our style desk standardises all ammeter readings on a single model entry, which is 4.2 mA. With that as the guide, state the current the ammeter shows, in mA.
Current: 70 mA
